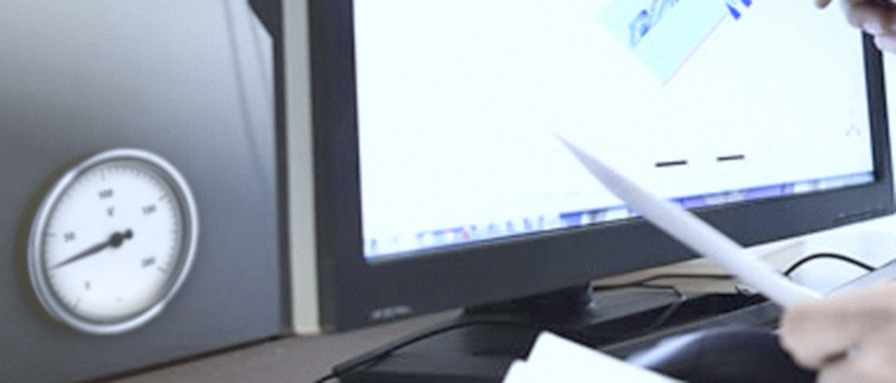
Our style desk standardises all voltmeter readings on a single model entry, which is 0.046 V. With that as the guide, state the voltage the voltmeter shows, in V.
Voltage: 30 V
